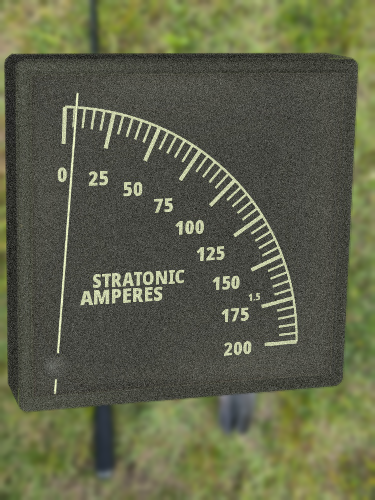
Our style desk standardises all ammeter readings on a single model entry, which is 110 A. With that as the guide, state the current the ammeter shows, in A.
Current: 5 A
